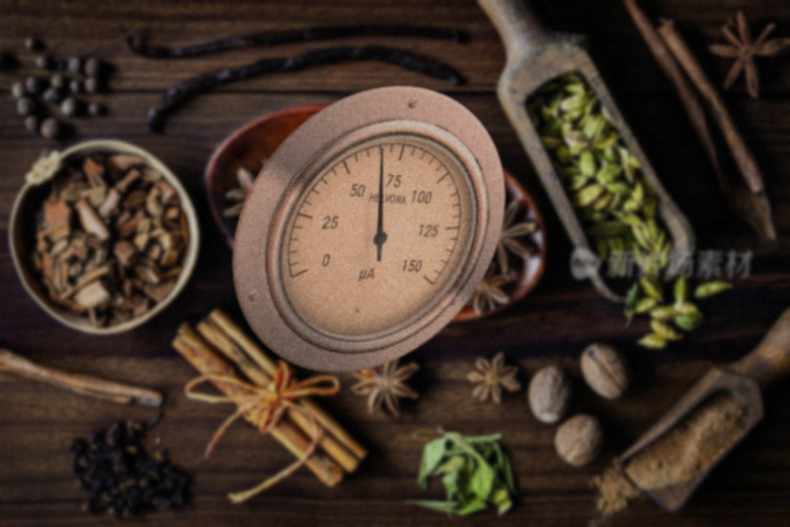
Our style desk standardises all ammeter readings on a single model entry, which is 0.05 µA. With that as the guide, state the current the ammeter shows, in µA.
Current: 65 µA
